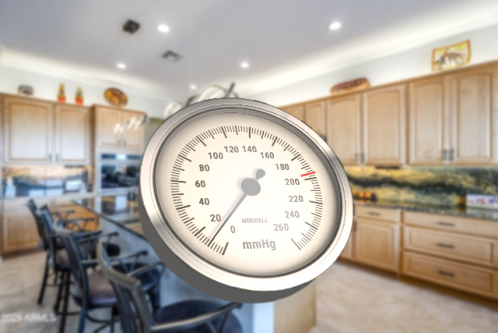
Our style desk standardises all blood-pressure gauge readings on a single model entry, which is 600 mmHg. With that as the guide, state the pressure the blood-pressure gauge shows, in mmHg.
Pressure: 10 mmHg
